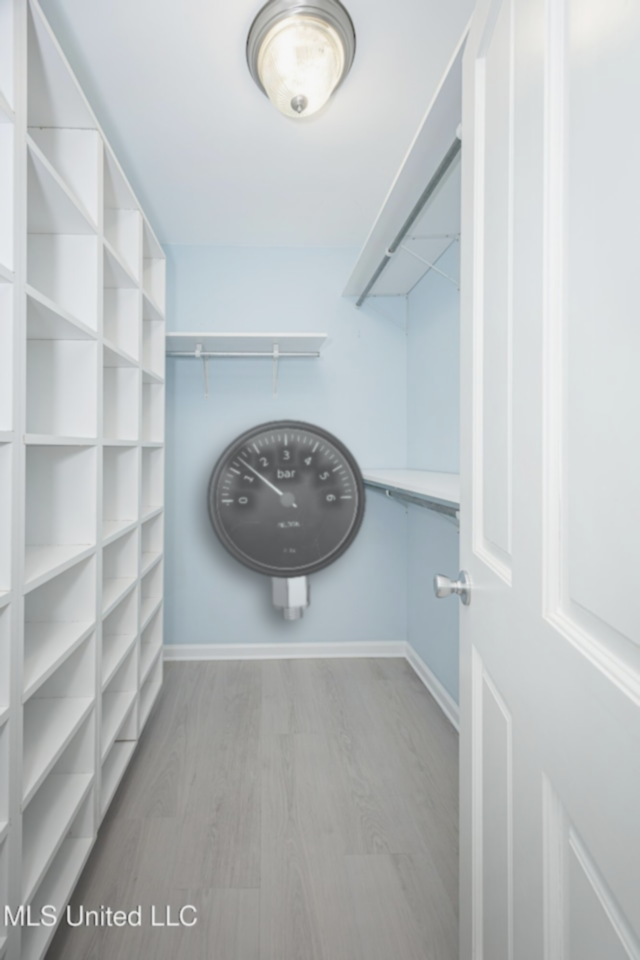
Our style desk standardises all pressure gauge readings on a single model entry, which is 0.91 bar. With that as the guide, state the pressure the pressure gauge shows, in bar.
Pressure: 1.4 bar
